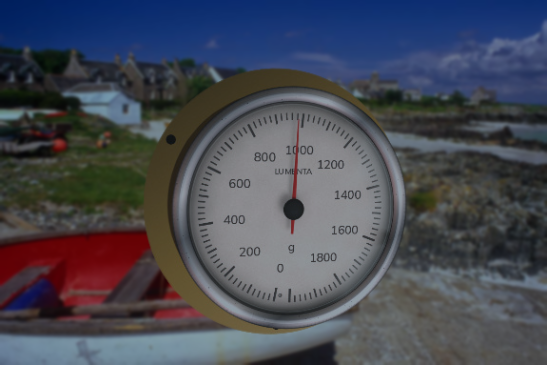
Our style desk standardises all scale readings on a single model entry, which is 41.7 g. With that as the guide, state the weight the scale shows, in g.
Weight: 980 g
